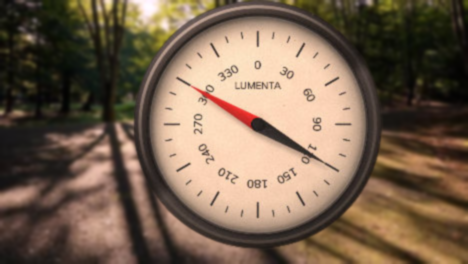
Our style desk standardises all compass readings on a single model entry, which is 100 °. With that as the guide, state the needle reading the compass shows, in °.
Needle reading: 300 °
